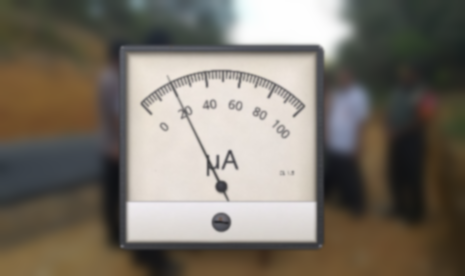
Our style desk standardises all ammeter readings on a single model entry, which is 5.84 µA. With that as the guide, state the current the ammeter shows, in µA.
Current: 20 µA
